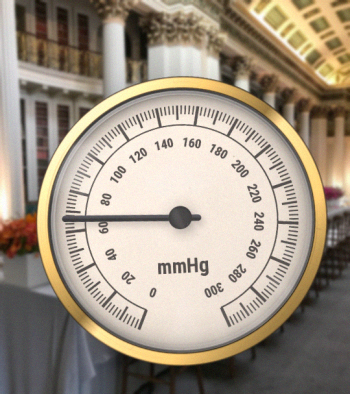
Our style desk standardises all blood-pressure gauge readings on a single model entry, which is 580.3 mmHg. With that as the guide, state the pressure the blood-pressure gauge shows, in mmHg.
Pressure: 66 mmHg
